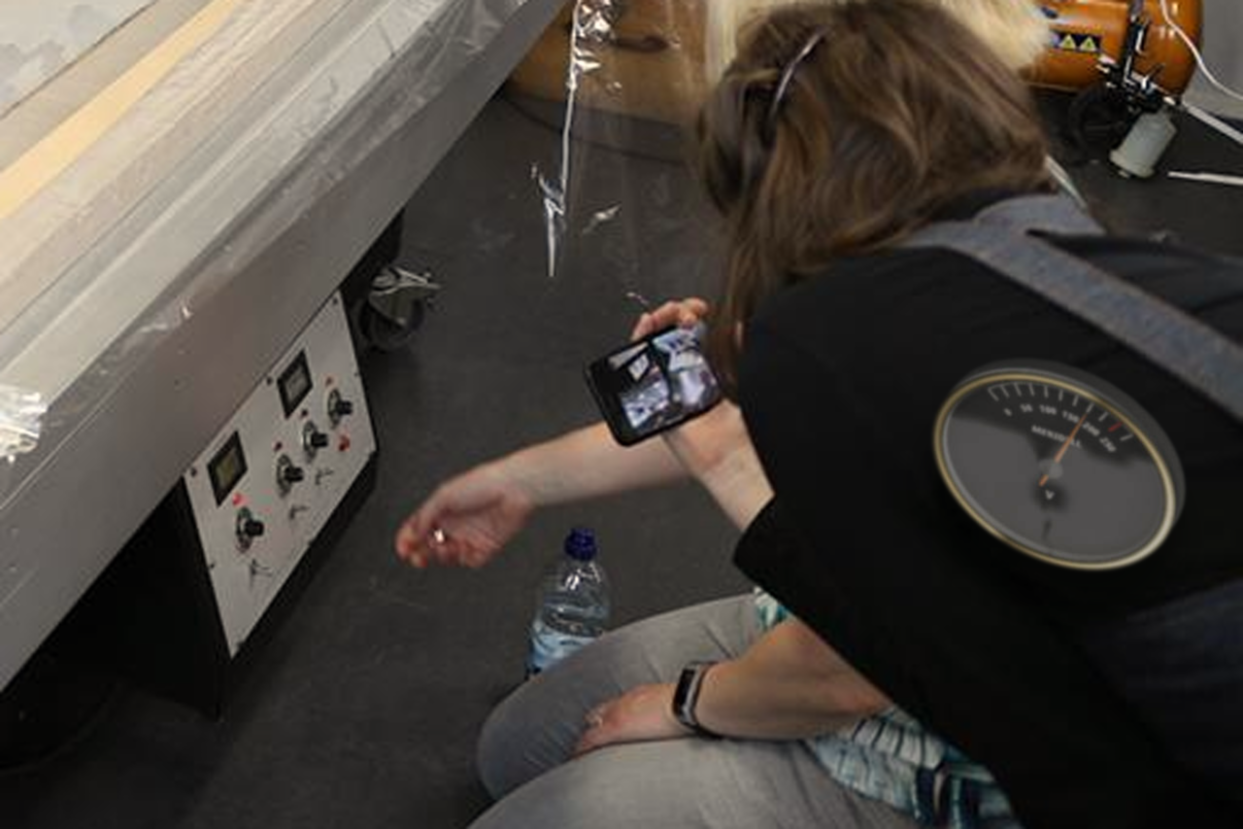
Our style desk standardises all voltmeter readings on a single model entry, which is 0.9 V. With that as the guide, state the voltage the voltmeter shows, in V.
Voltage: 175 V
